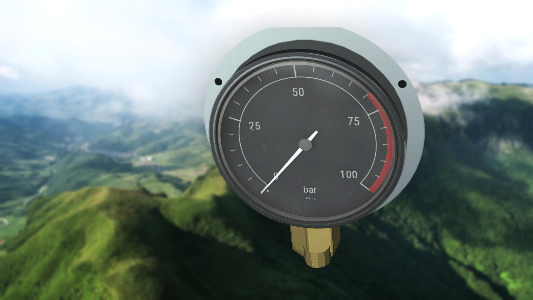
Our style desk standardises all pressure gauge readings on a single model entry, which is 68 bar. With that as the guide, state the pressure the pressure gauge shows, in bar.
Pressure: 0 bar
